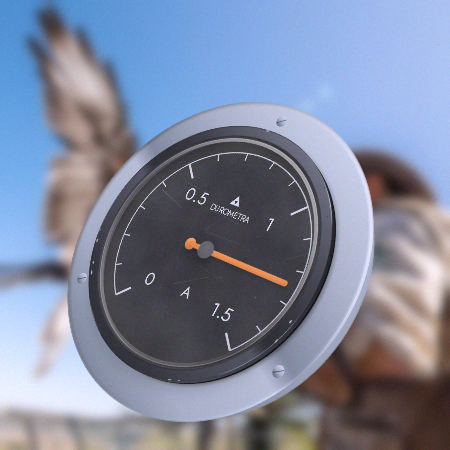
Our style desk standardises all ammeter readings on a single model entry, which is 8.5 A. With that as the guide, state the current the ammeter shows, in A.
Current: 1.25 A
